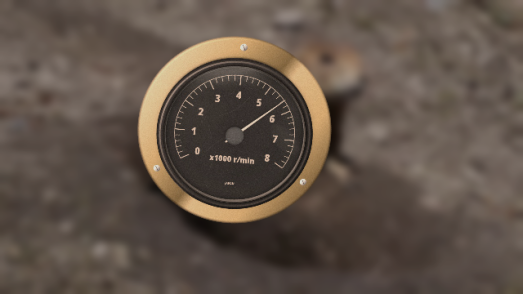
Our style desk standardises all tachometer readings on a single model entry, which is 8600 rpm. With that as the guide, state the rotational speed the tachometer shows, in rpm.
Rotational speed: 5600 rpm
